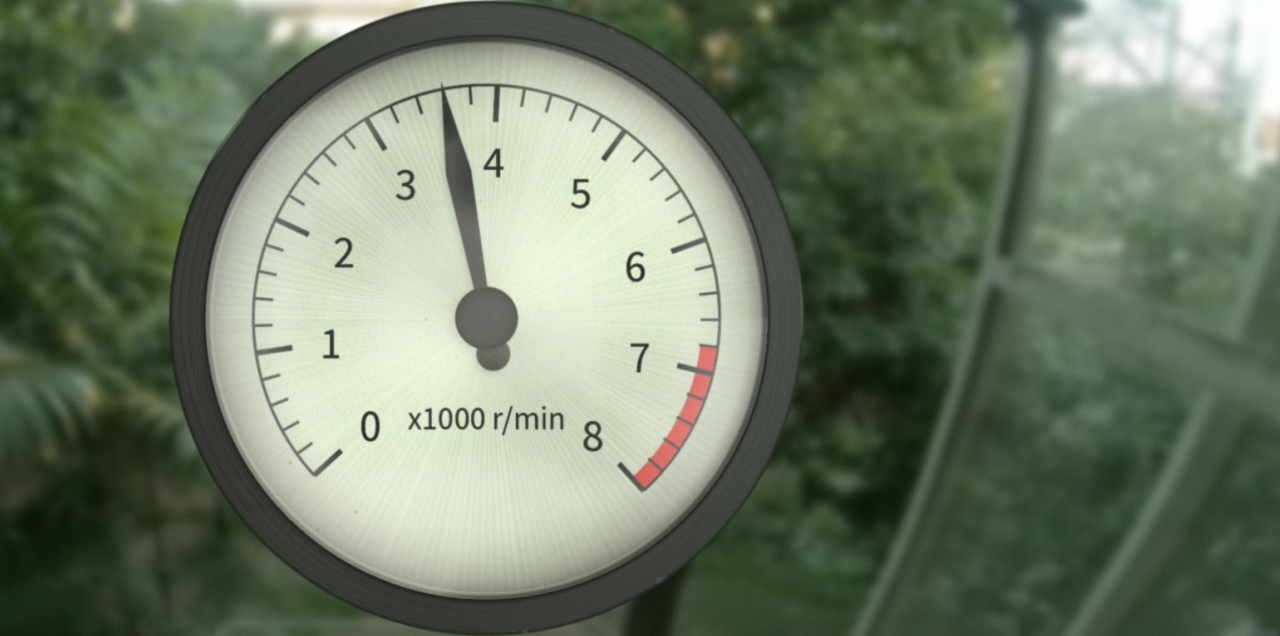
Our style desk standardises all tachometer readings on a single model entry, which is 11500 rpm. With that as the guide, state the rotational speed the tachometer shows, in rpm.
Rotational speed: 3600 rpm
